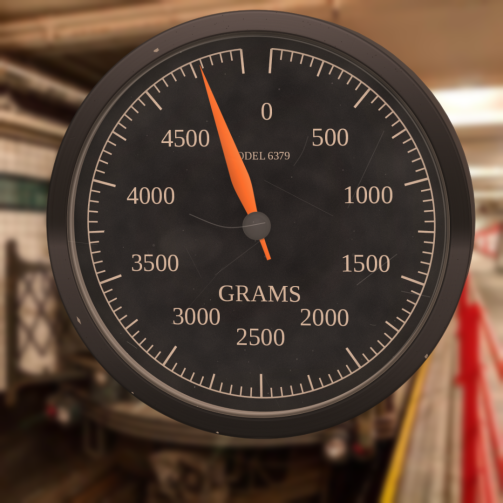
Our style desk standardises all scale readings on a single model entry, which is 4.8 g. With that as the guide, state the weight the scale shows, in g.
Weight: 4800 g
